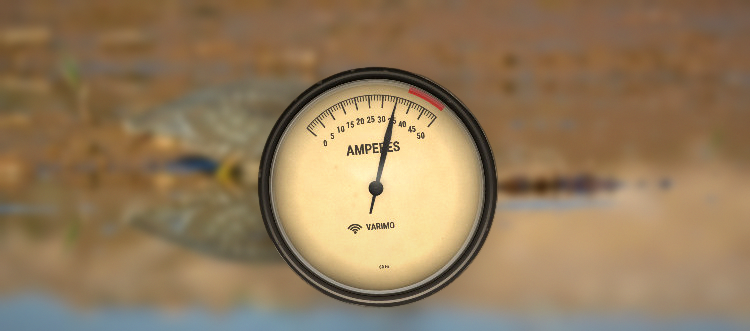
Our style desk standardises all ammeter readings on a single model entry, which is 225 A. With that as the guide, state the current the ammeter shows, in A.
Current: 35 A
